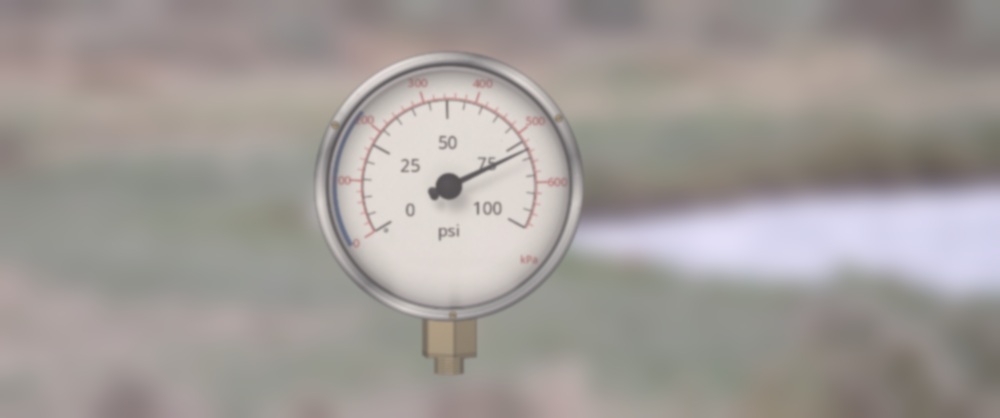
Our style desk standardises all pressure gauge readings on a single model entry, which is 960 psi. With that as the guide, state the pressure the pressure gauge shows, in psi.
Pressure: 77.5 psi
